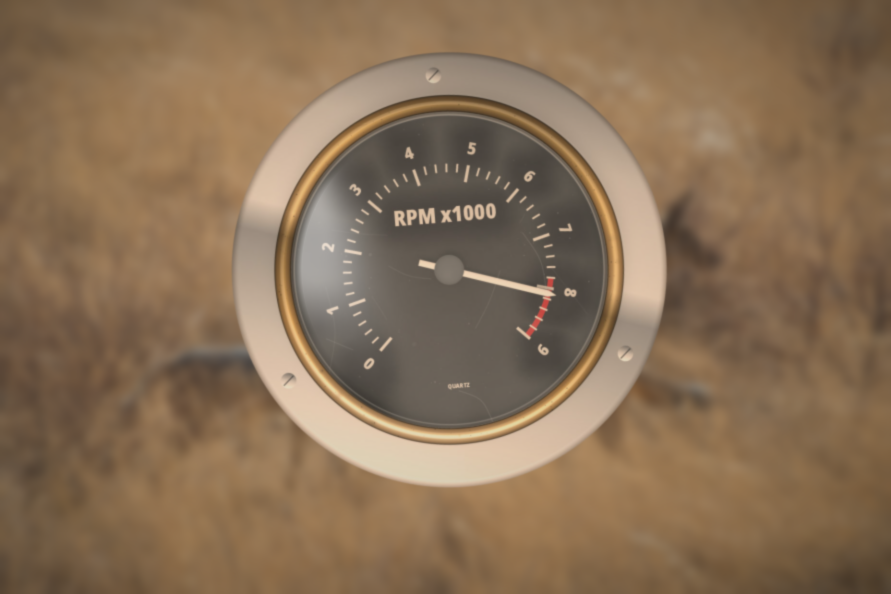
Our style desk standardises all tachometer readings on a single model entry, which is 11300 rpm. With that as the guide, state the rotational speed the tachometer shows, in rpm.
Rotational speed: 8100 rpm
